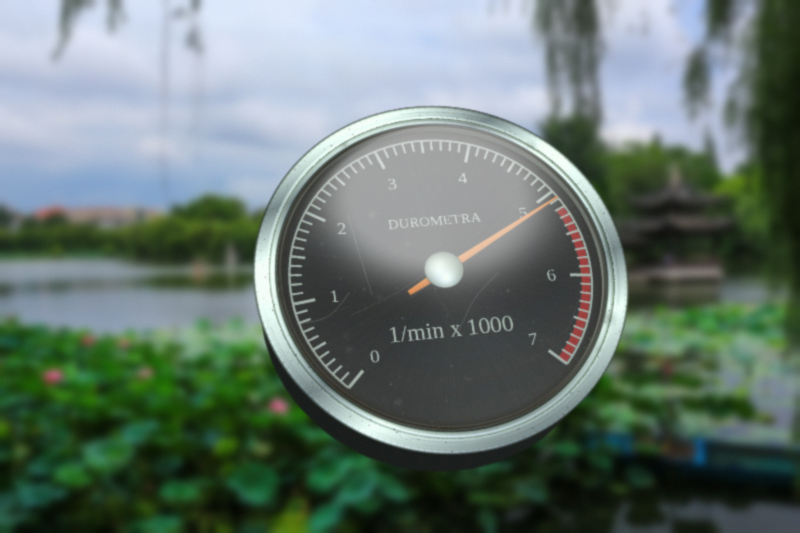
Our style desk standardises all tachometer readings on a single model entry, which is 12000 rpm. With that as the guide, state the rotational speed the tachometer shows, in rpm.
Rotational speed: 5100 rpm
